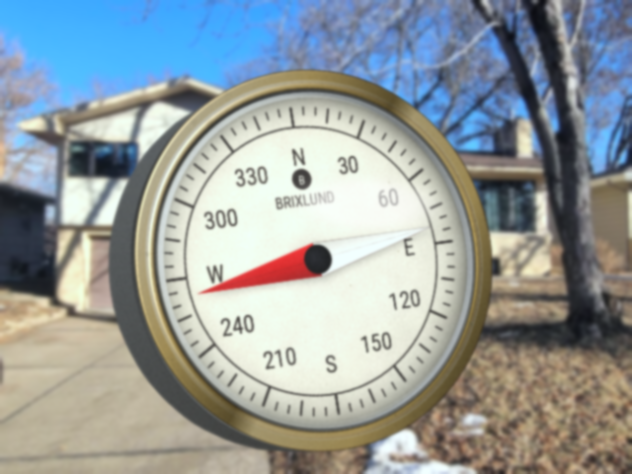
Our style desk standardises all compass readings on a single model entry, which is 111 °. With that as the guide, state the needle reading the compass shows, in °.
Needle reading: 262.5 °
